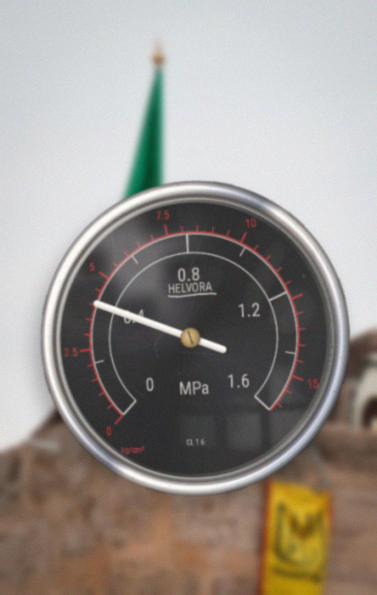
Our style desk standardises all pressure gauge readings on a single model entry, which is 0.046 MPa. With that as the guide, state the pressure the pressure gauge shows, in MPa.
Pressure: 0.4 MPa
